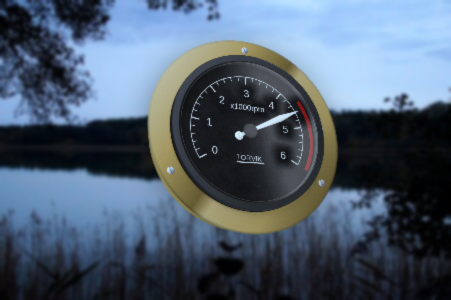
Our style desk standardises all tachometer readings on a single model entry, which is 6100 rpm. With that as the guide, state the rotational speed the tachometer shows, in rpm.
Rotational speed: 4600 rpm
